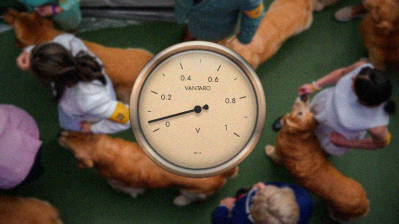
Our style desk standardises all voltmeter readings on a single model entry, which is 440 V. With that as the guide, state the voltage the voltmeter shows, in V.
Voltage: 0.05 V
